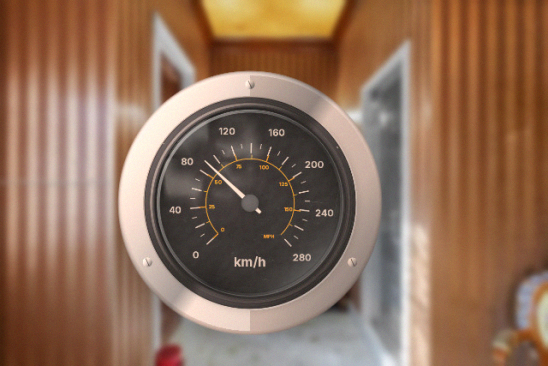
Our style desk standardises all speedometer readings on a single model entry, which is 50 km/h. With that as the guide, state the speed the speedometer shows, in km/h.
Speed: 90 km/h
